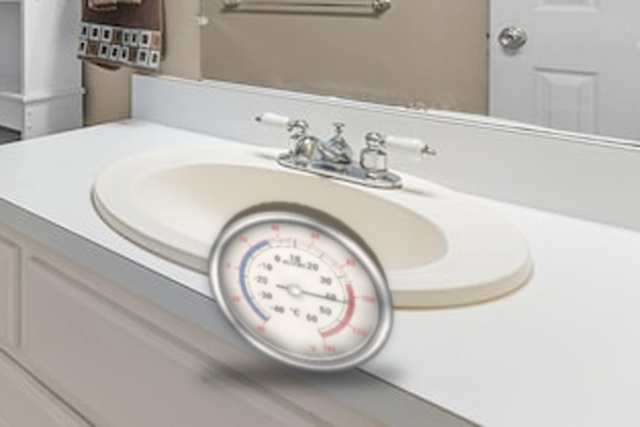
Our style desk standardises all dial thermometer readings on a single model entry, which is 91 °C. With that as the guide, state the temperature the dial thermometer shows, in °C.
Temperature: 40 °C
